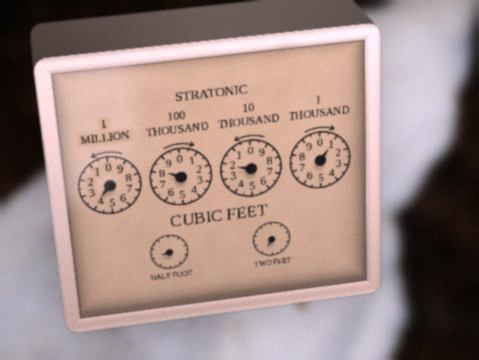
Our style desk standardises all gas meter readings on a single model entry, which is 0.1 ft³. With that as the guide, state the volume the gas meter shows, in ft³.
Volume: 382100 ft³
